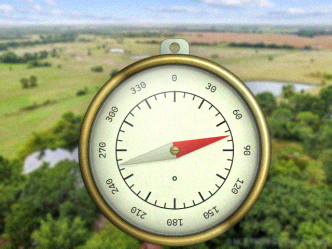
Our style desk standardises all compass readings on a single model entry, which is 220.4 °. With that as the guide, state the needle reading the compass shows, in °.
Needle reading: 75 °
